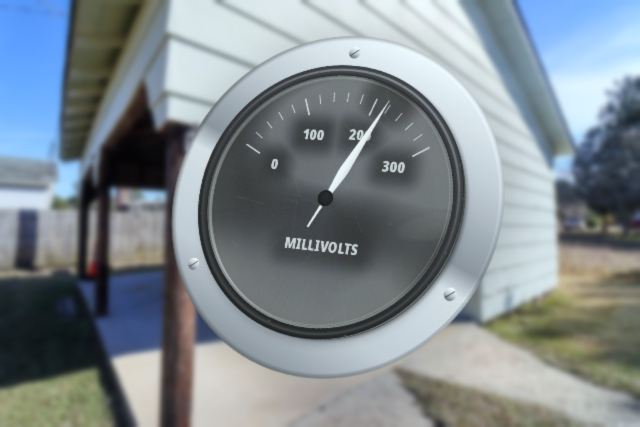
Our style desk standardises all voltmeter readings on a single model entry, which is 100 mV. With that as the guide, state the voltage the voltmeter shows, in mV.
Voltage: 220 mV
